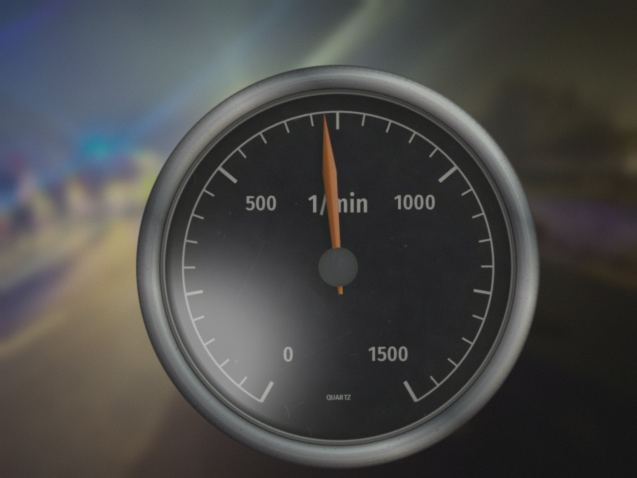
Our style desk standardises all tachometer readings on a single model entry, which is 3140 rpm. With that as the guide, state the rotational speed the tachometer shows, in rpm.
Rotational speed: 725 rpm
